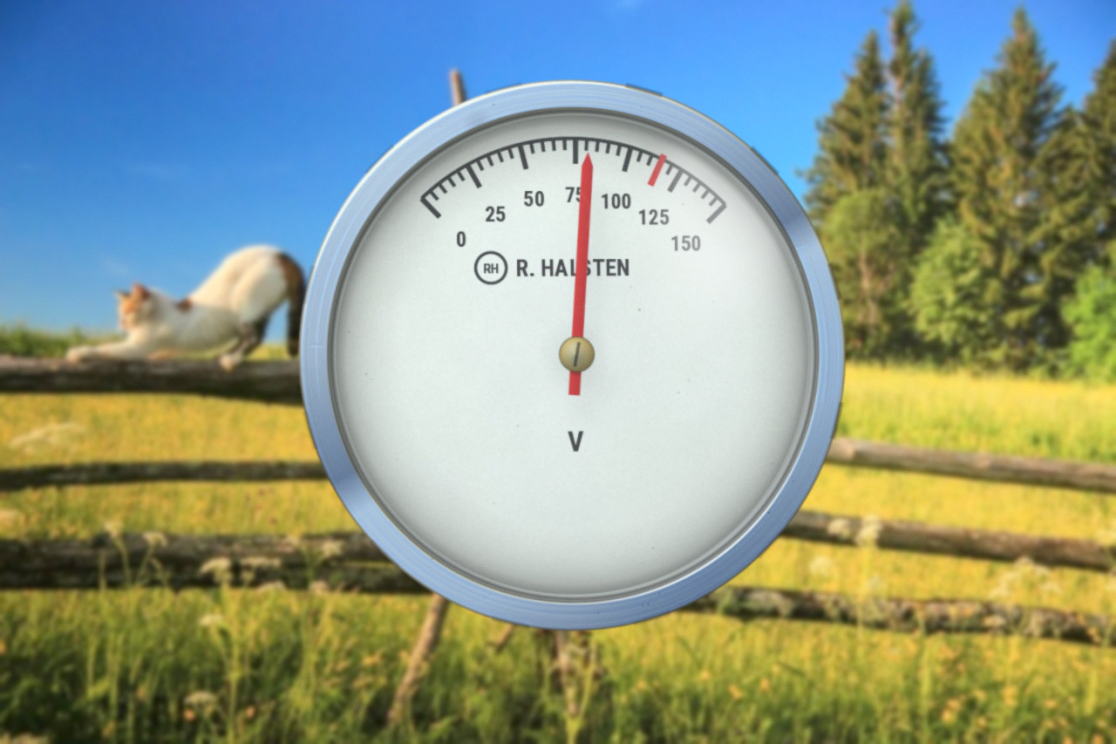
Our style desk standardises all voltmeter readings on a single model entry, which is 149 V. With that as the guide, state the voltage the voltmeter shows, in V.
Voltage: 80 V
